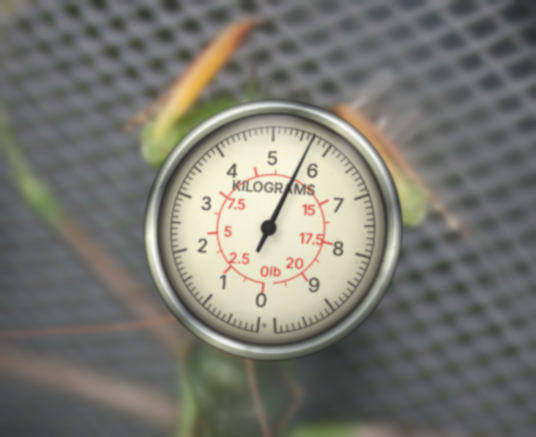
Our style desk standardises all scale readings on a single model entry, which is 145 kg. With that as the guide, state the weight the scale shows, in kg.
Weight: 5.7 kg
